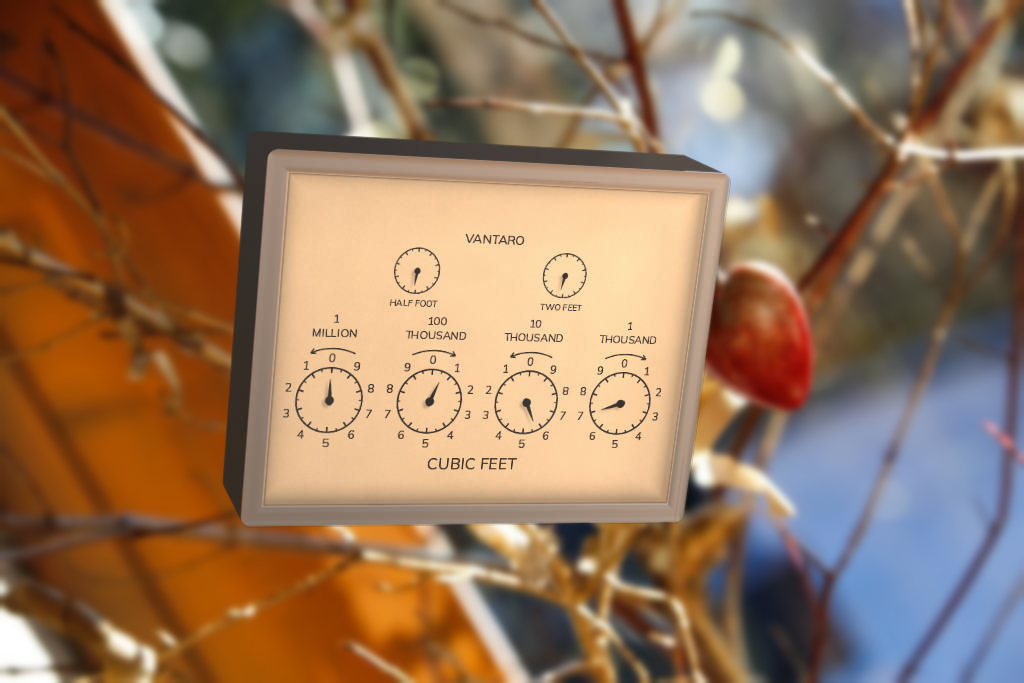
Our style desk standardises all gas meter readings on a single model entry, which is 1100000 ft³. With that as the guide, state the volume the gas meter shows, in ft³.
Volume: 5700 ft³
